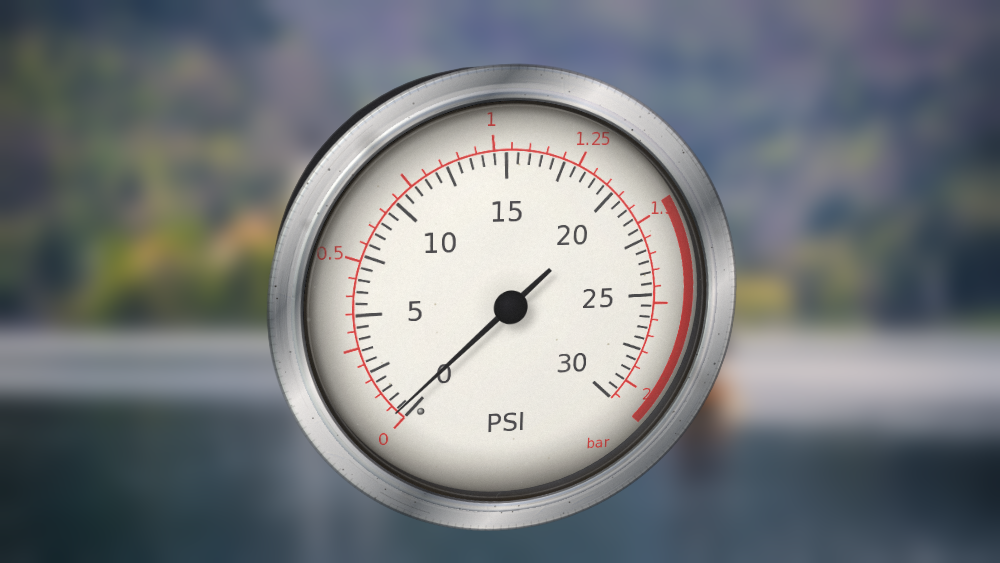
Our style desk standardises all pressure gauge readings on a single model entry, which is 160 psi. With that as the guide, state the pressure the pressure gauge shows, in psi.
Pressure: 0.5 psi
